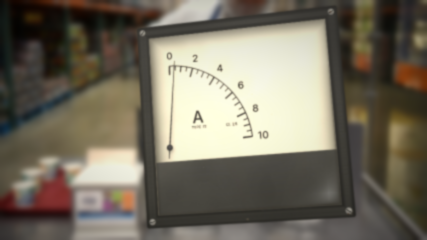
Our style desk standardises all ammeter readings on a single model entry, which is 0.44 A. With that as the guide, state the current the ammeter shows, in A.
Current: 0.5 A
